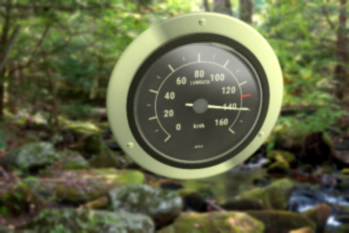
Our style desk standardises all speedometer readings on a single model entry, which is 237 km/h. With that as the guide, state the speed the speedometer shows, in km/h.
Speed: 140 km/h
